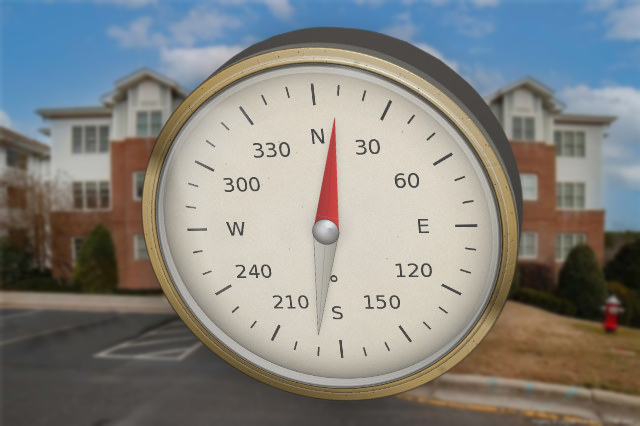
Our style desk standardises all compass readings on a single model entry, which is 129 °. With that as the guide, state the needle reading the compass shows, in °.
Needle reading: 10 °
